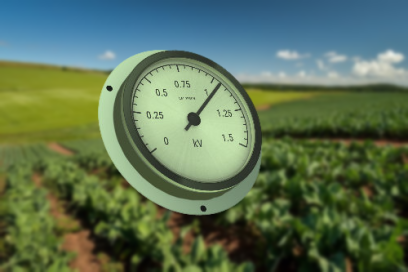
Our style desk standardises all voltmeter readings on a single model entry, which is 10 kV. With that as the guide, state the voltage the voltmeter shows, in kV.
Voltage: 1.05 kV
